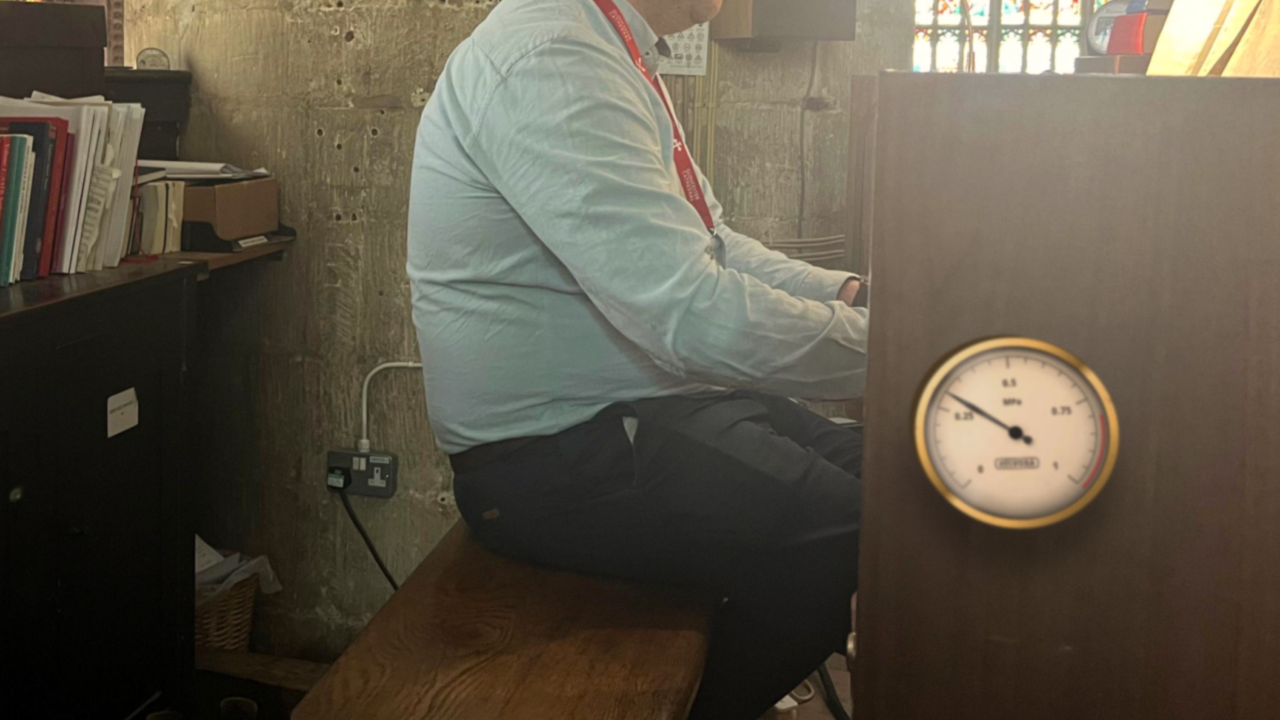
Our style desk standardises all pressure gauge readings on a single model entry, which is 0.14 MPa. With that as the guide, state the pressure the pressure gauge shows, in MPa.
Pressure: 0.3 MPa
